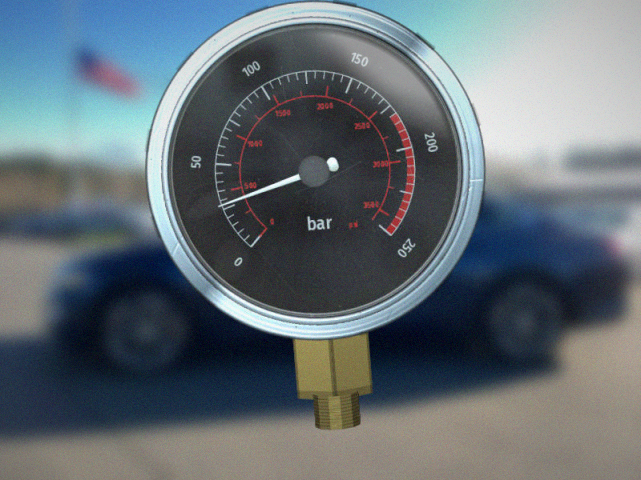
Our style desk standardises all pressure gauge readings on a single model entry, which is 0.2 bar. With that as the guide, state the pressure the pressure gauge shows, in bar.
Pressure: 27.5 bar
